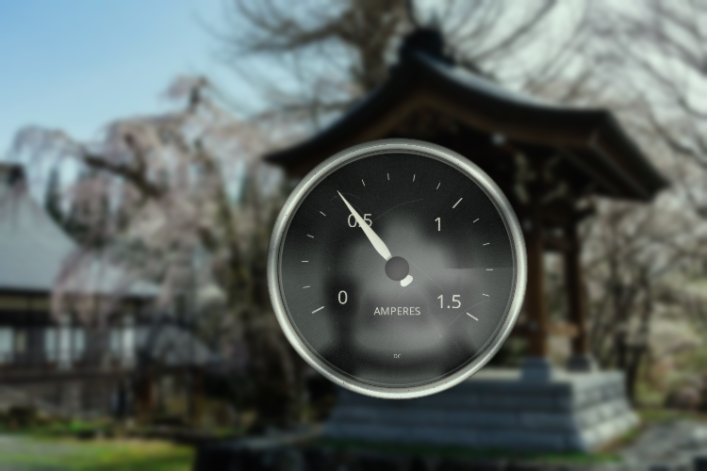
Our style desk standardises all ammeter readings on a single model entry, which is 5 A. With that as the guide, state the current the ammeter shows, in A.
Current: 0.5 A
